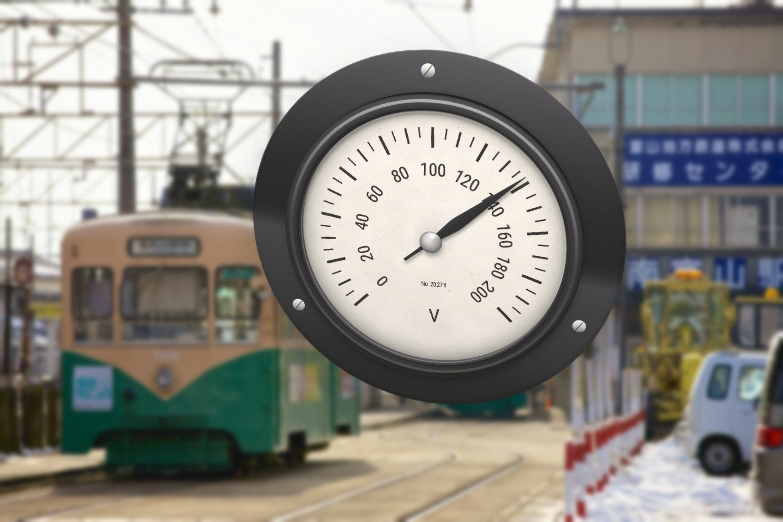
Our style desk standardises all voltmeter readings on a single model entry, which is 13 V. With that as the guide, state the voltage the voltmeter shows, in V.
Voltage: 137.5 V
